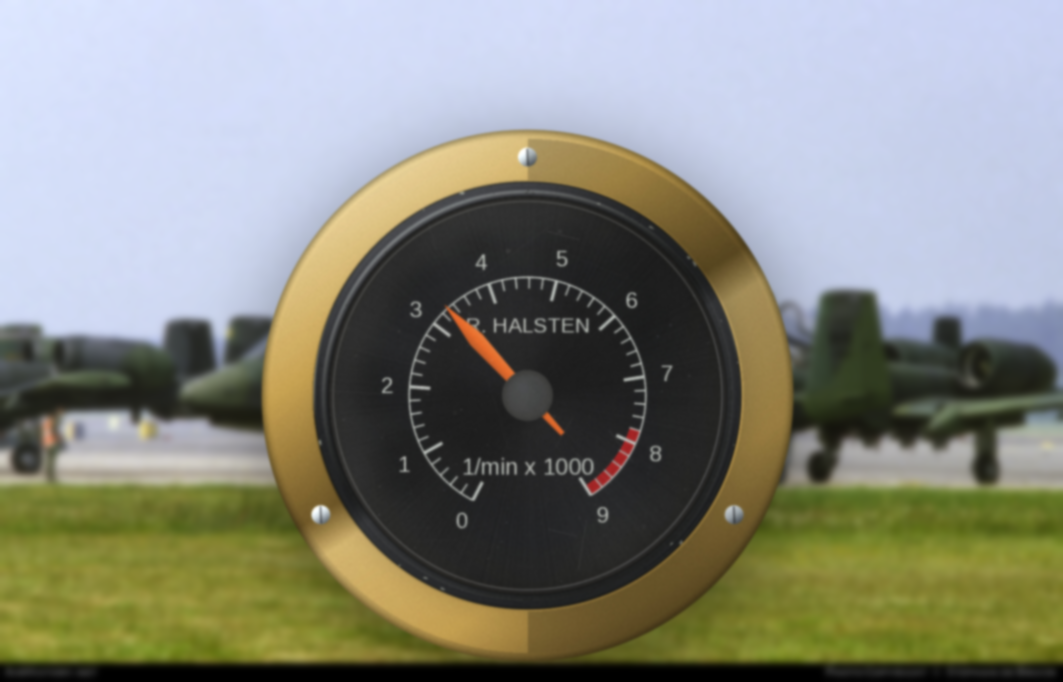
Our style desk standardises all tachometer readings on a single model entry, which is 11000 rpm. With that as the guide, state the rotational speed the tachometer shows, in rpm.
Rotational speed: 3300 rpm
